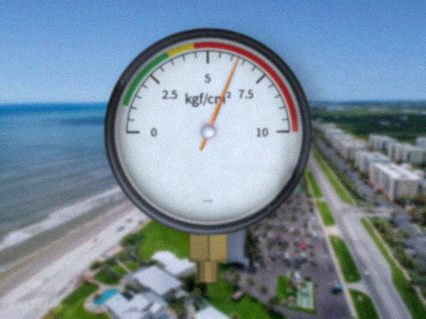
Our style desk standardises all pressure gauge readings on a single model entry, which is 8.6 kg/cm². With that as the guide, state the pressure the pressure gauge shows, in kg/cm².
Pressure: 6.25 kg/cm²
